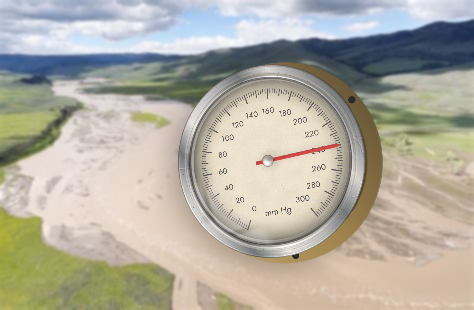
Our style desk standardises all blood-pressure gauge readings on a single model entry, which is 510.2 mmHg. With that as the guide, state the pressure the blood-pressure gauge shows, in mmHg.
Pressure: 240 mmHg
